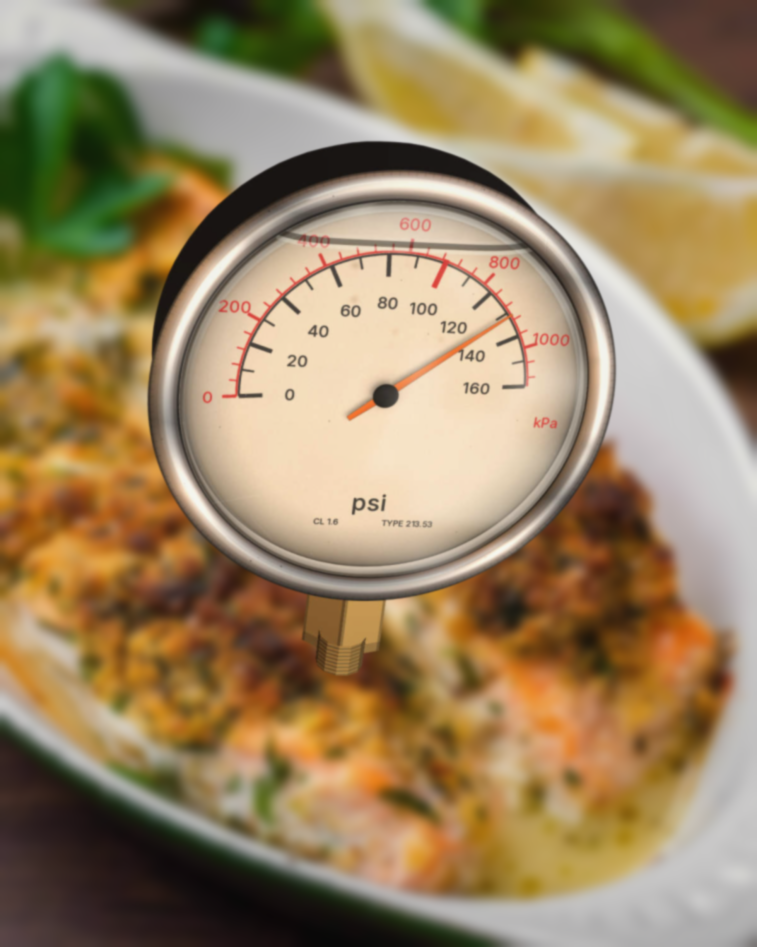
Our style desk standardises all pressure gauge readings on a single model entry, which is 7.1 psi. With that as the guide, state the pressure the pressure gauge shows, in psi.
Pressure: 130 psi
